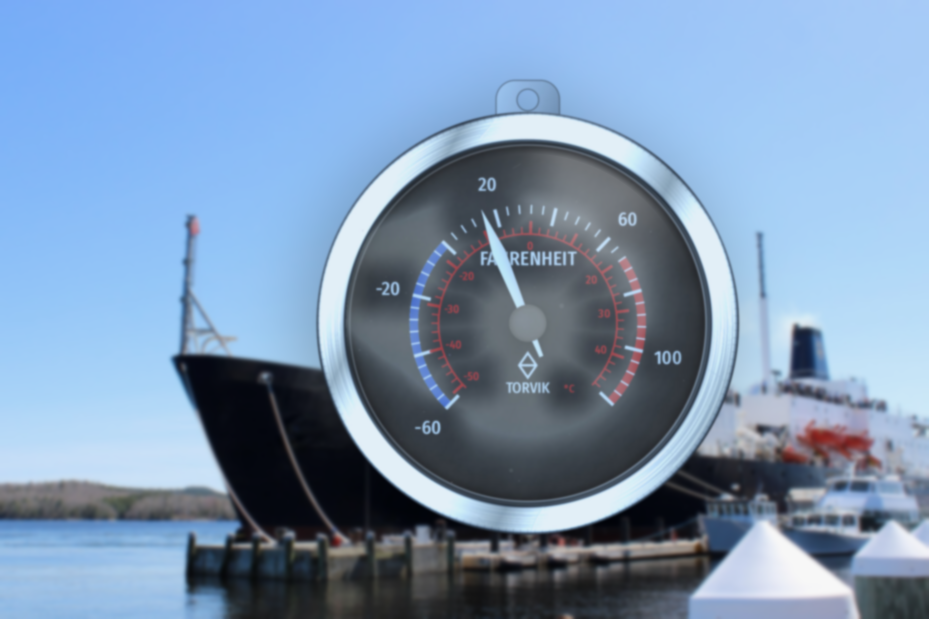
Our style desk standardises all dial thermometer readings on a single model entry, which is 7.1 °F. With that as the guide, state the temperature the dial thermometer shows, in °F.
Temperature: 16 °F
